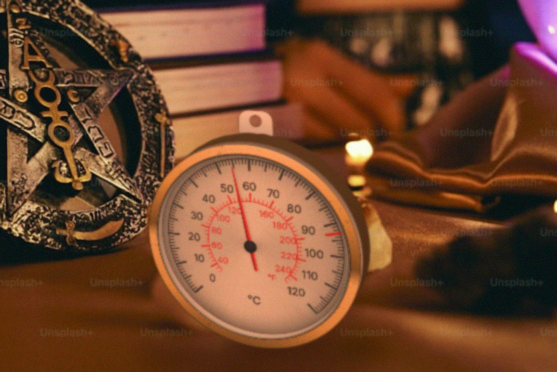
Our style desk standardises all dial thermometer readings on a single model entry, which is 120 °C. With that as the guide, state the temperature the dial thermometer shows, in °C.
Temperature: 55 °C
